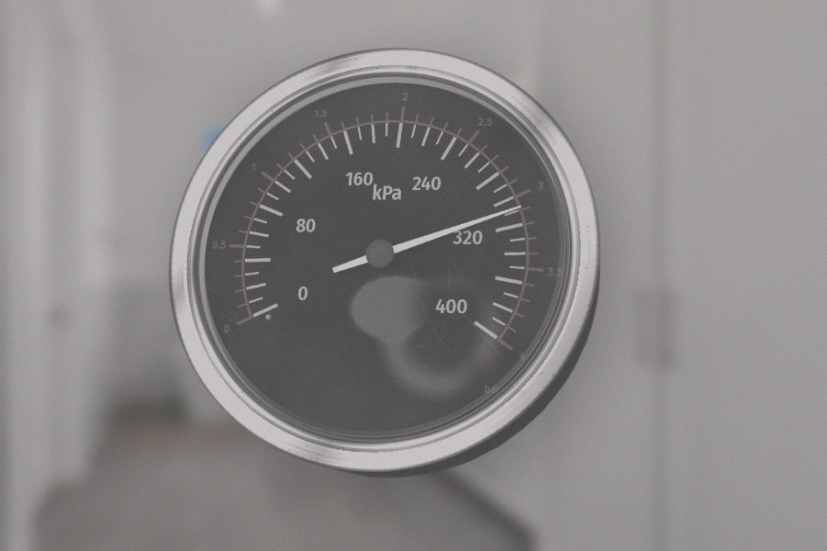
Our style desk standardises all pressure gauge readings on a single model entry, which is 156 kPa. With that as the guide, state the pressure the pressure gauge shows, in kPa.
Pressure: 310 kPa
